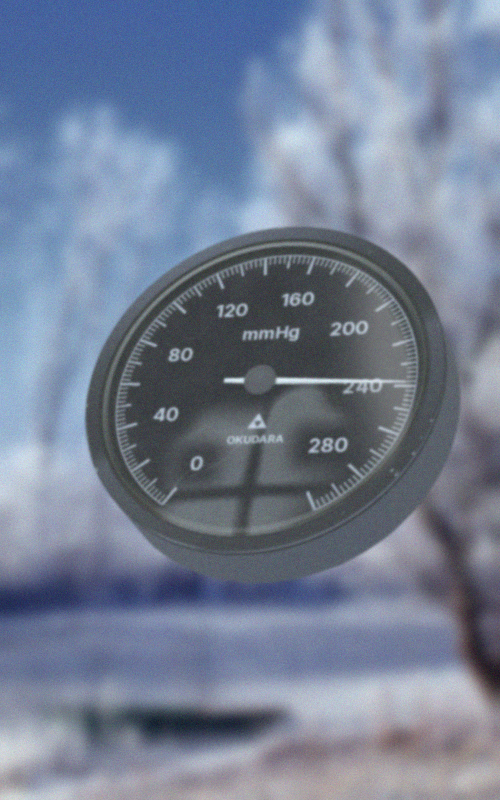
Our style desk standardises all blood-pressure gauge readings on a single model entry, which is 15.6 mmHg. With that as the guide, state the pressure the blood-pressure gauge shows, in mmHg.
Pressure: 240 mmHg
